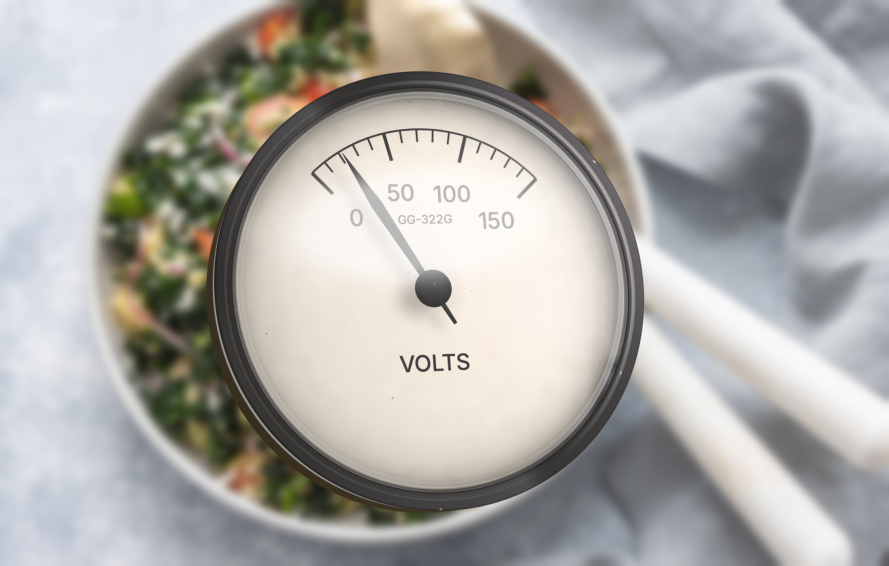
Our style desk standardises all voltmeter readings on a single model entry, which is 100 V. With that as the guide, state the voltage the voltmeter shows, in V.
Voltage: 20 V
